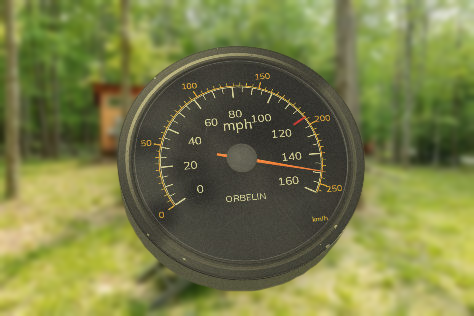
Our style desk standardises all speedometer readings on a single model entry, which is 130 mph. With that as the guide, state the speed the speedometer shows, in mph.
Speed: 150 mph
